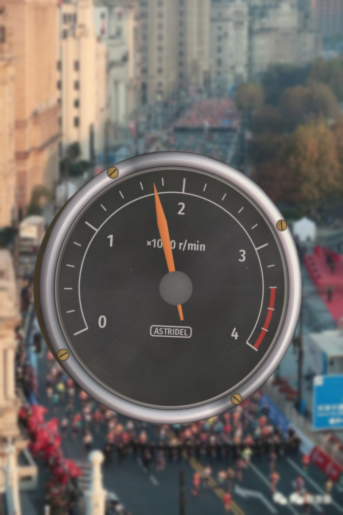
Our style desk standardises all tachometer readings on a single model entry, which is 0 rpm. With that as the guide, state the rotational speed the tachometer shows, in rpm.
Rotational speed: 1700 rpm
